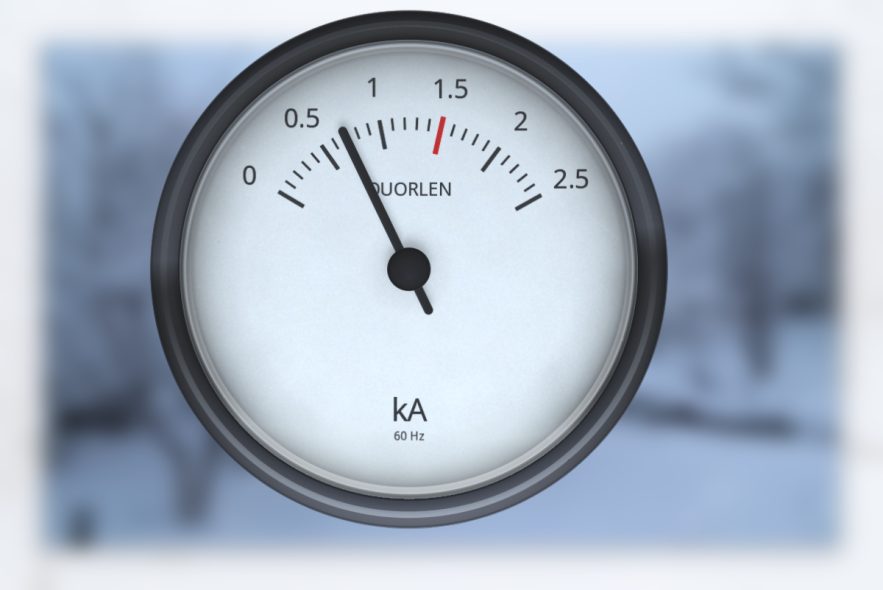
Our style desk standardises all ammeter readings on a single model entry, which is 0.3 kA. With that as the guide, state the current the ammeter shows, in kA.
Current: 0.7 kA
